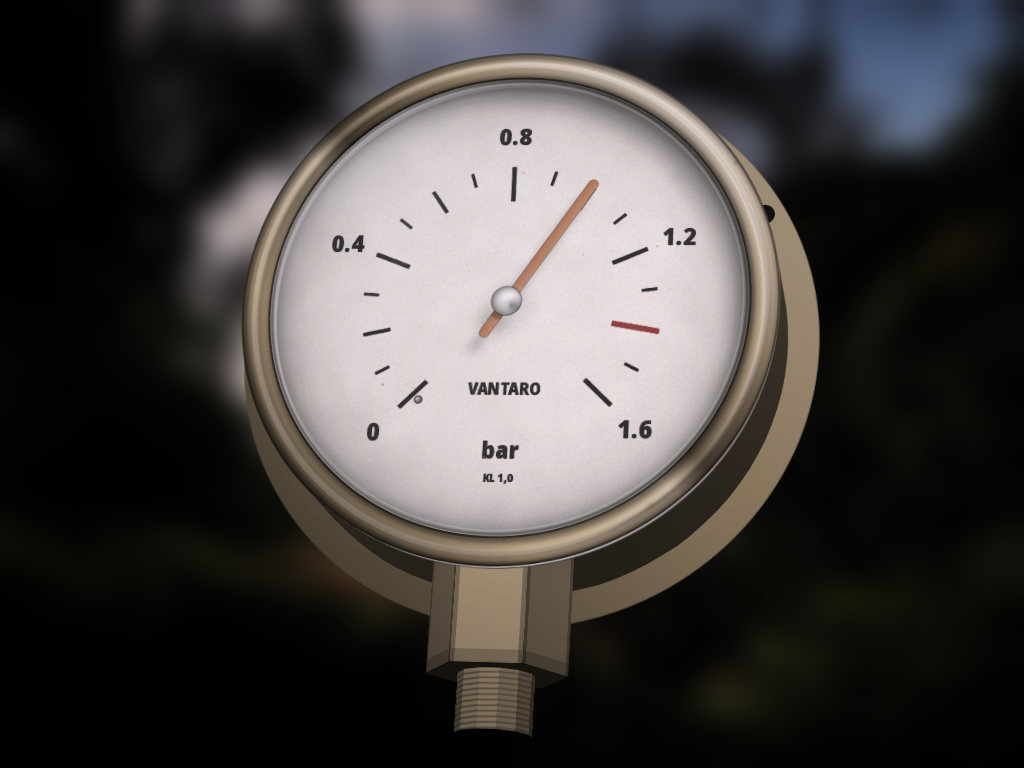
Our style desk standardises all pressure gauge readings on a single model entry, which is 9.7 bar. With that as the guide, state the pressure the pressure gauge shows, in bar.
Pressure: 1 bar
